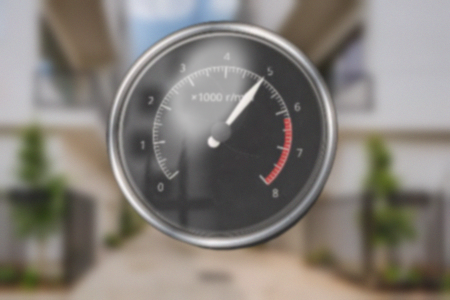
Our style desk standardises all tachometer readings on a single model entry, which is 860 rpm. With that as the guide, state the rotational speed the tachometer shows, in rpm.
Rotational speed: 5000 rpm
